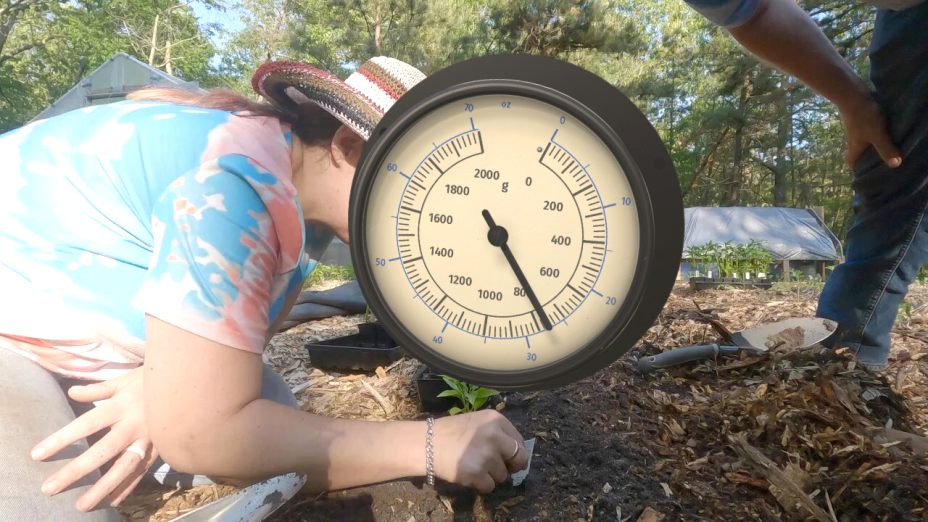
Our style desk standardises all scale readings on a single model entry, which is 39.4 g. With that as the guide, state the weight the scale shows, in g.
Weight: 760 g
